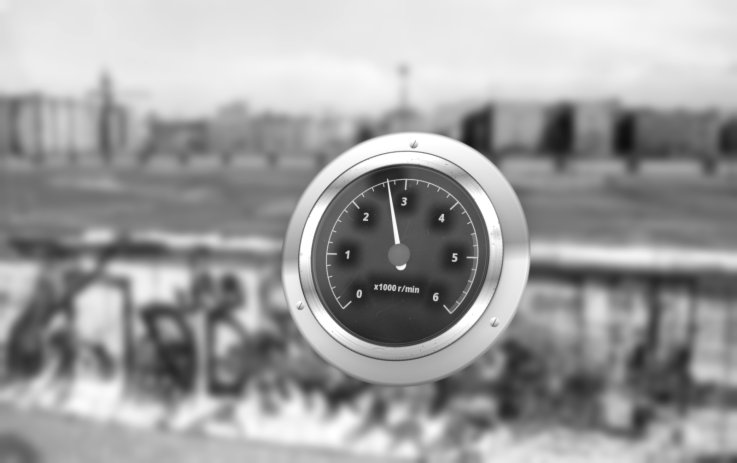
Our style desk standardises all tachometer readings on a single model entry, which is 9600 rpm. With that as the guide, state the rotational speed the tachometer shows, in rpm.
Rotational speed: 2700 rpm
